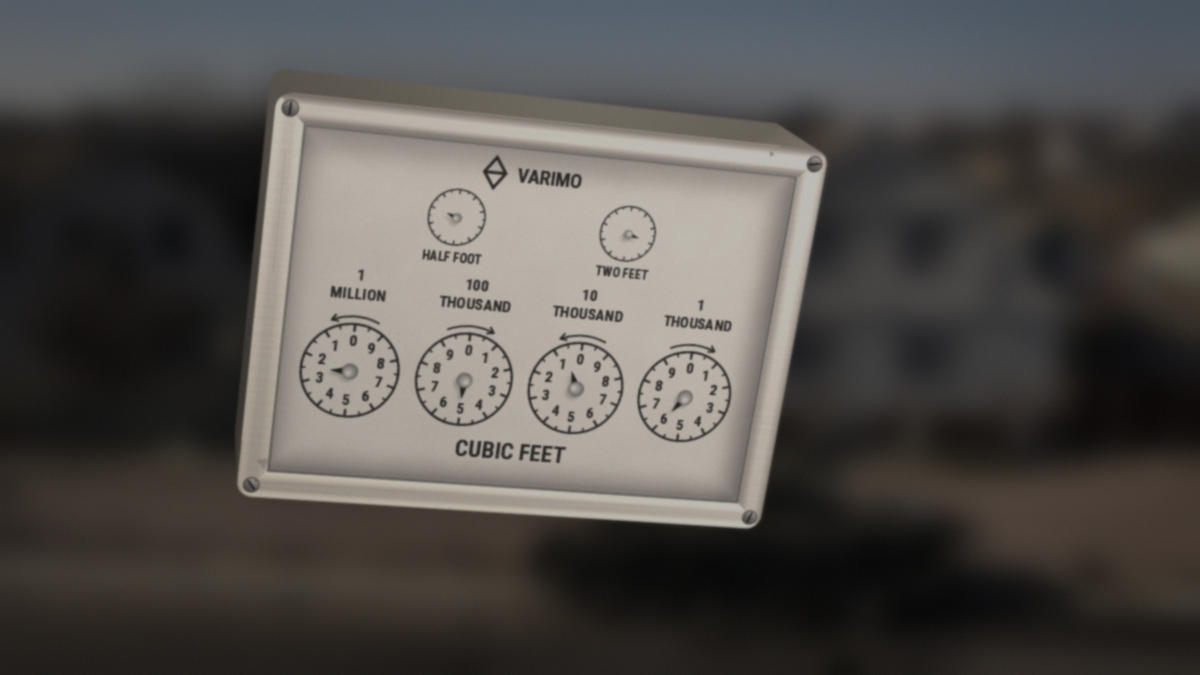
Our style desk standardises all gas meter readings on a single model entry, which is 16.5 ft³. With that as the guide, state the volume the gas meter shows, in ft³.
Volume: 250600 ft³
